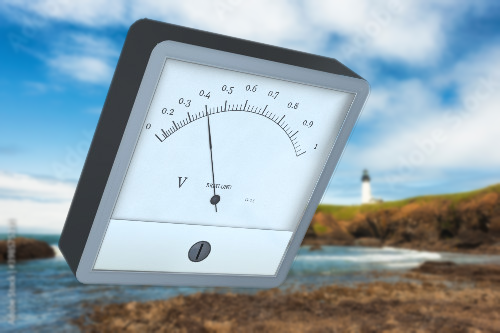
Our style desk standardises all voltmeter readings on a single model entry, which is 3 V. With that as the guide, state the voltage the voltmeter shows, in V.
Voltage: 0.4 V
